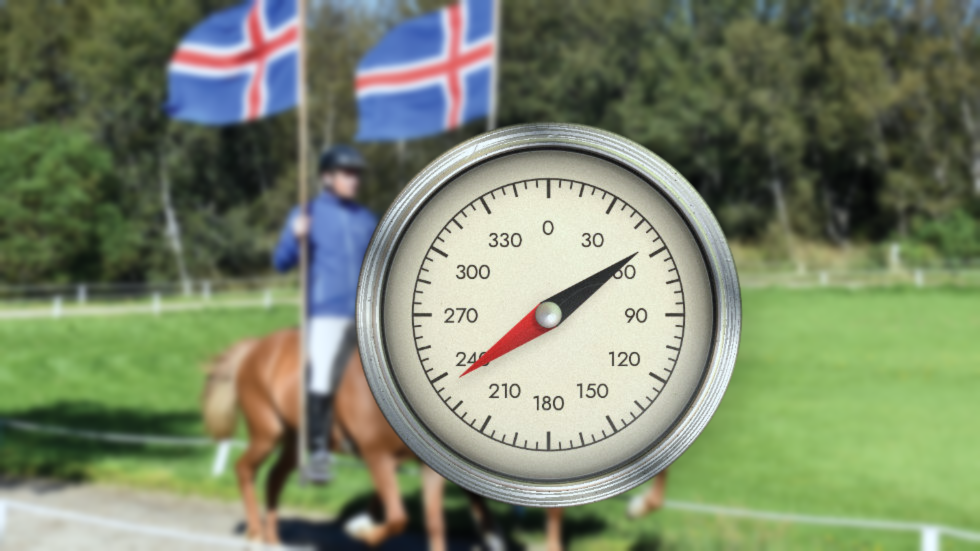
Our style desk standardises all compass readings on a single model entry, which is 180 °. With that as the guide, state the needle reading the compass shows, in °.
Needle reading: 235 °
